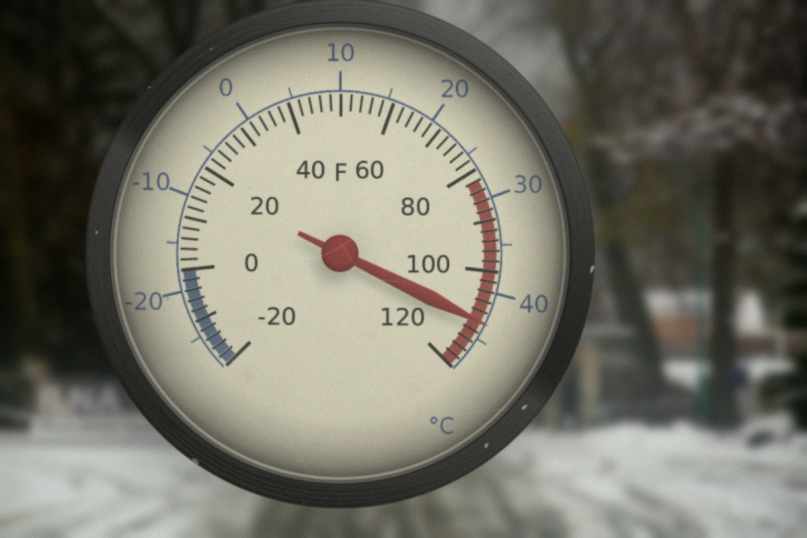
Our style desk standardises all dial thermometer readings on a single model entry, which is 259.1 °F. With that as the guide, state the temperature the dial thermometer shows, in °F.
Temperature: 110 °F
